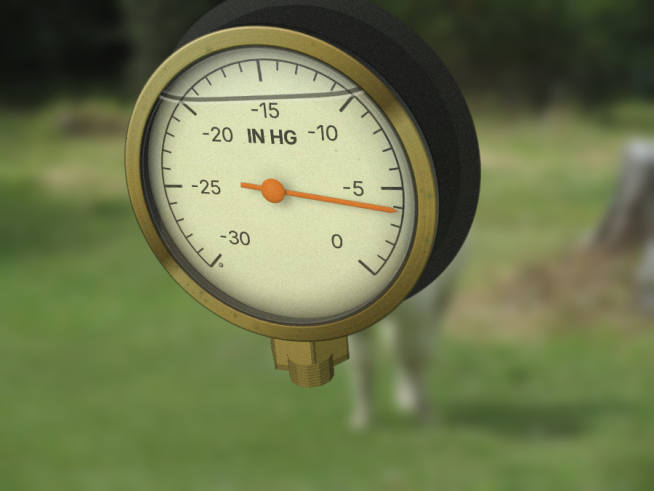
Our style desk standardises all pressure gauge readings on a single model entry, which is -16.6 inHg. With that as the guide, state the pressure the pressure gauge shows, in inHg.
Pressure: -4 inHg
